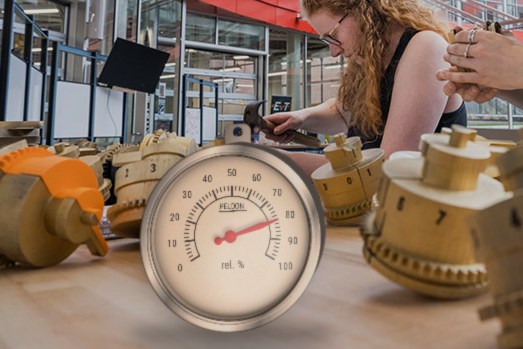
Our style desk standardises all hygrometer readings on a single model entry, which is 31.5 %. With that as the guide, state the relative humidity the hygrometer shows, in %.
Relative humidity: 80 %
